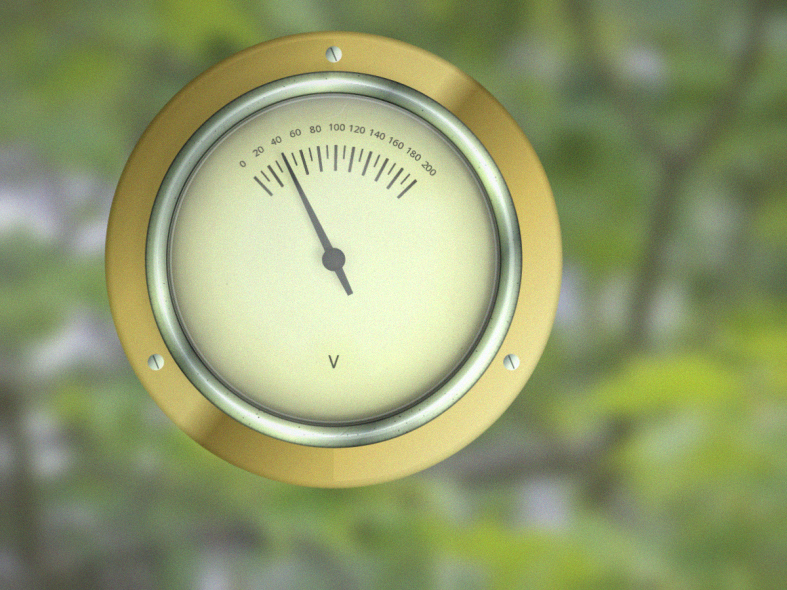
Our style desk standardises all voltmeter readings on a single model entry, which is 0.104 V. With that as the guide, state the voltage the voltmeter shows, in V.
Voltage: 40 V
